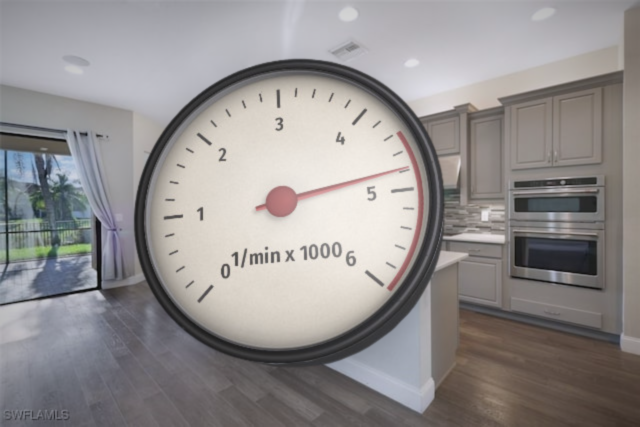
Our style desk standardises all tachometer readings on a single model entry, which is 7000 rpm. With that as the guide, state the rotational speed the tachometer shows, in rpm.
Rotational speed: 4800 rpm
